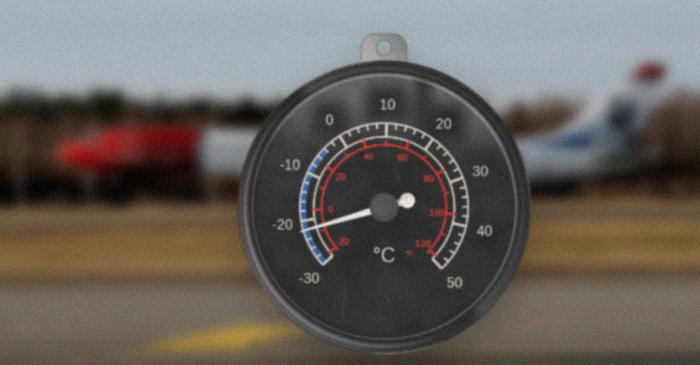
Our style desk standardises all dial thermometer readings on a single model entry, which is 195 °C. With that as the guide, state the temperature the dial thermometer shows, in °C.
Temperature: -22 °C
